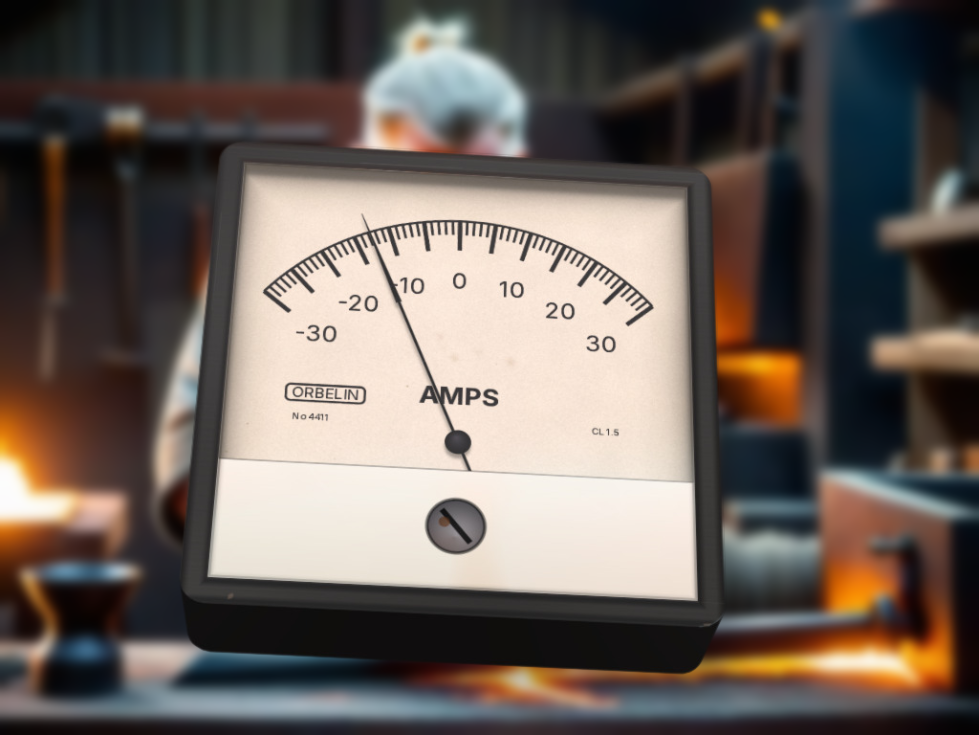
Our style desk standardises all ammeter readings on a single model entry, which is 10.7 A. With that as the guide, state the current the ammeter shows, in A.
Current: -13 A
